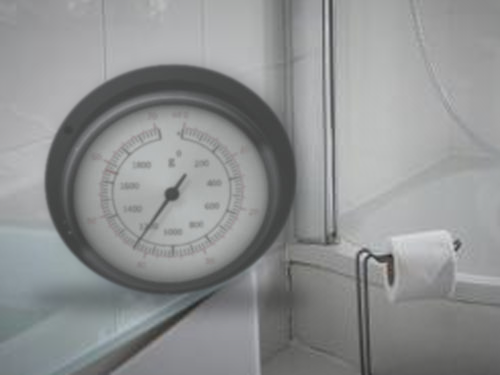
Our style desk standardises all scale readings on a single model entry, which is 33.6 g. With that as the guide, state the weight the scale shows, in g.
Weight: 1200 g
